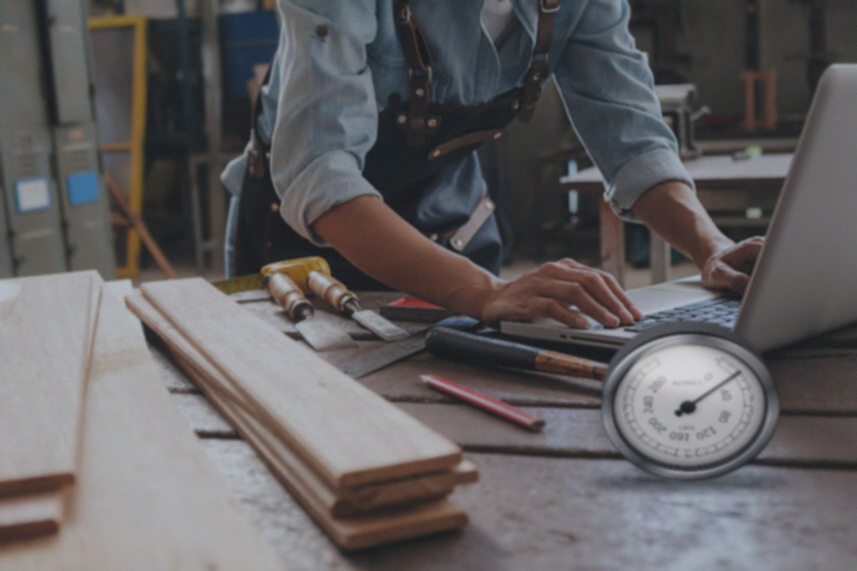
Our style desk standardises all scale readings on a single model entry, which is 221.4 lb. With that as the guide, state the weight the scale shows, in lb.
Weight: 20 lb
